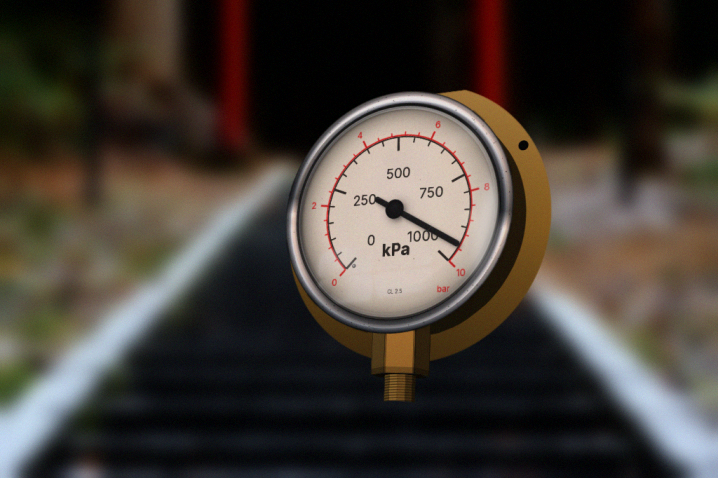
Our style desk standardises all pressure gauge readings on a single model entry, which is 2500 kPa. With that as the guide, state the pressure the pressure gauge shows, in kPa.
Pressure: 950 kPa
